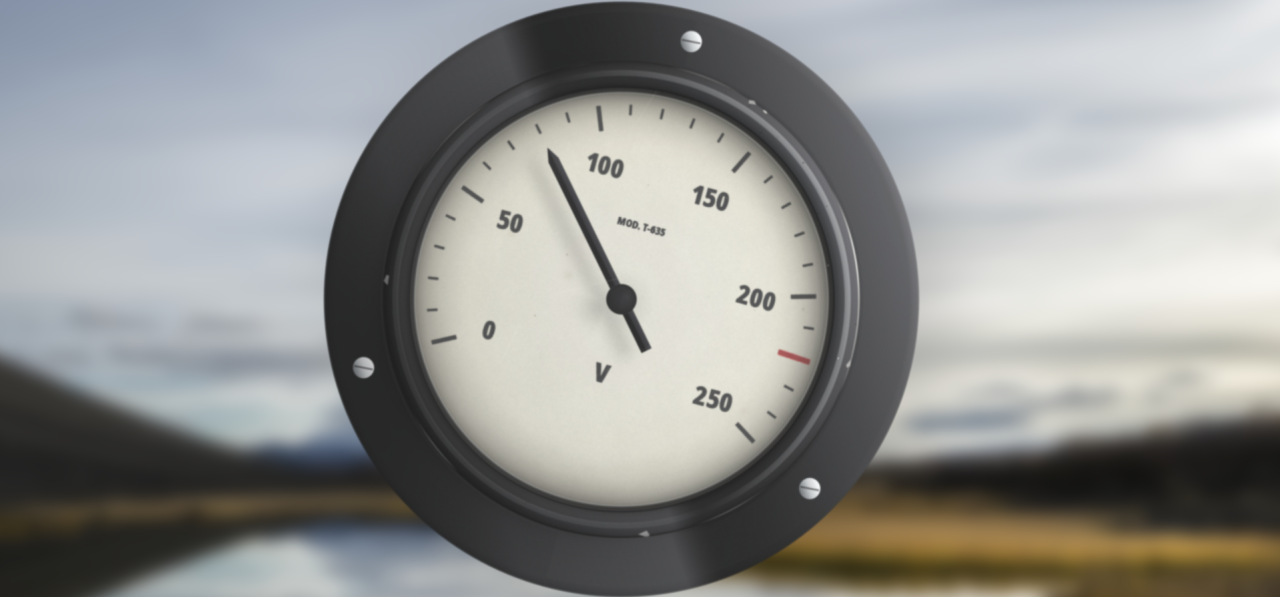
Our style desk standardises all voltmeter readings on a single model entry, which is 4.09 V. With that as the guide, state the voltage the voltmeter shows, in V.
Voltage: 80 V
